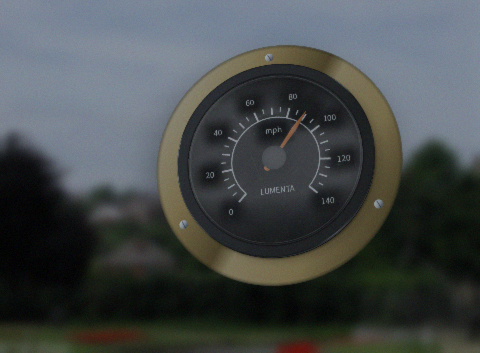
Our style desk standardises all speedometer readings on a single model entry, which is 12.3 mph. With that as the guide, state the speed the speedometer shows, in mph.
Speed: 90 mph
